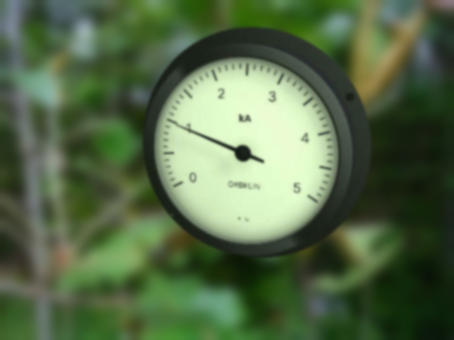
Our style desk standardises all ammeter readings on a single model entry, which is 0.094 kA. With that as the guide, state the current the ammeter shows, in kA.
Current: 1 kA
